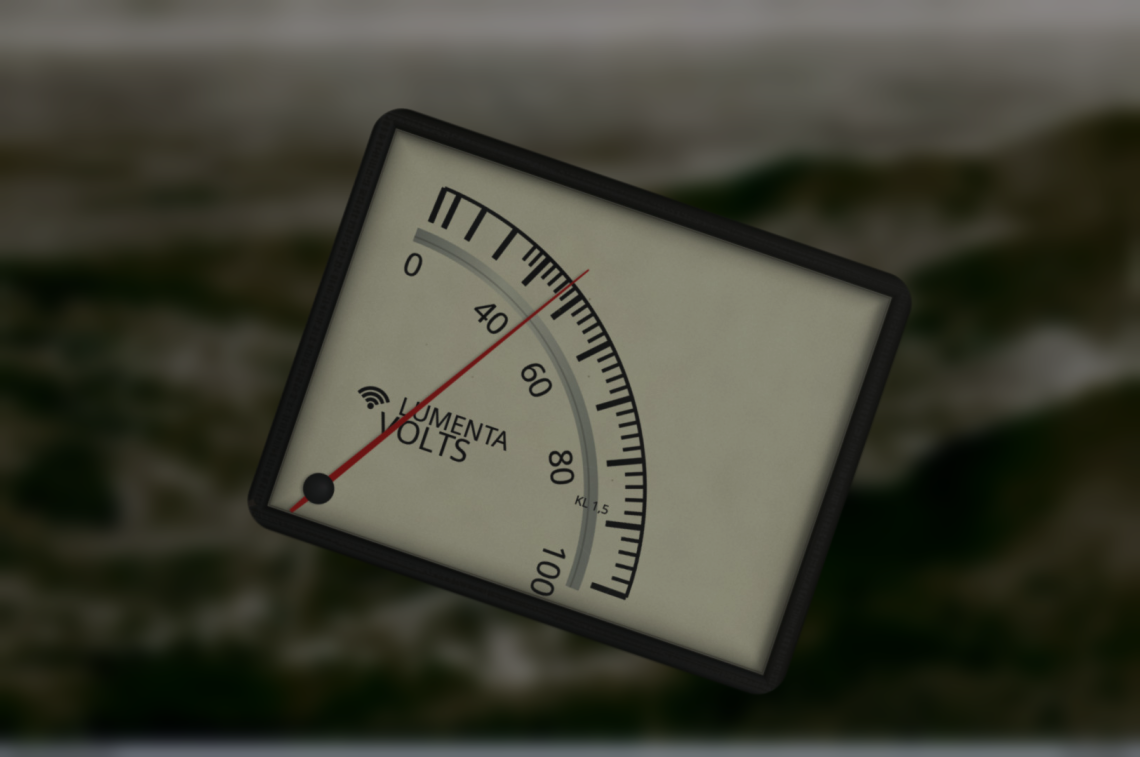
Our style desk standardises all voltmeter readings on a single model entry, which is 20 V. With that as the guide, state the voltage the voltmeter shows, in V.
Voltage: 47 V
